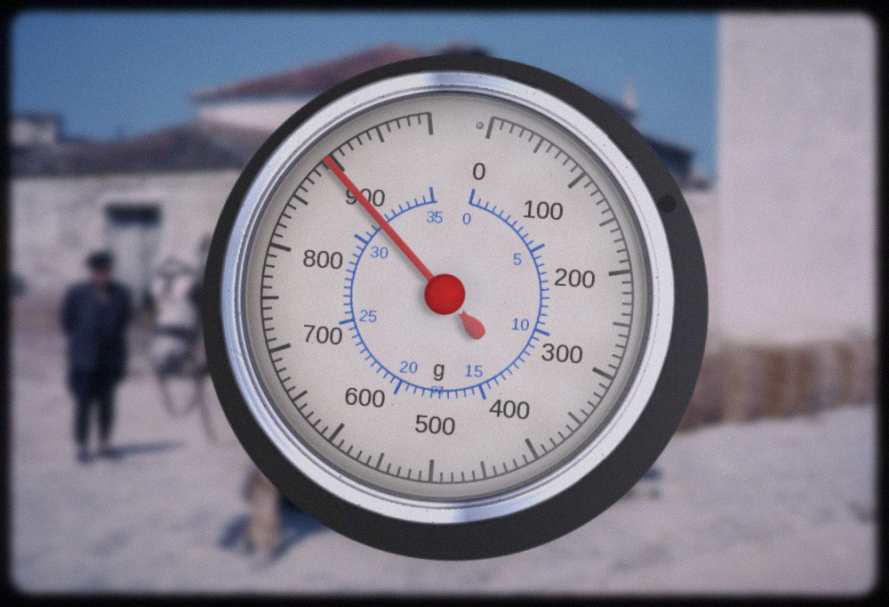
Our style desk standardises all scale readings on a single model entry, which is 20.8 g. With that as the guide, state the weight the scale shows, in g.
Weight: 895 g
